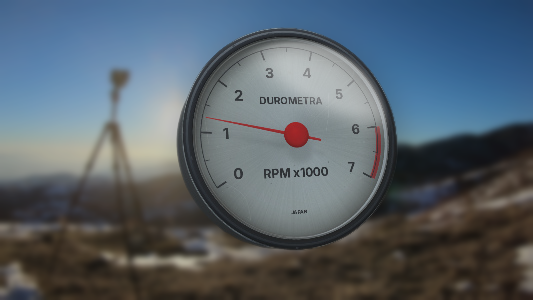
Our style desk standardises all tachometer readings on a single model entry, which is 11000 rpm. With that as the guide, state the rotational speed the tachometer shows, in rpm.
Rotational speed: 1250 rpm
